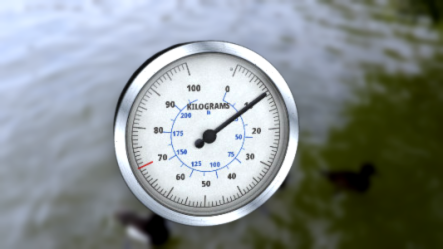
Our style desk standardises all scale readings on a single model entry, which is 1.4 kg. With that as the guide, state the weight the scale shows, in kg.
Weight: 10 kg
